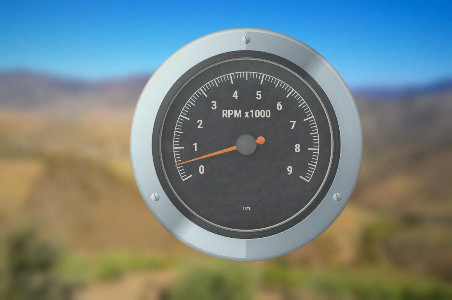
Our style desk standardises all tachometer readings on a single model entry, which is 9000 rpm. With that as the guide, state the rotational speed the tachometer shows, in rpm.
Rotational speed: 500 rpm
